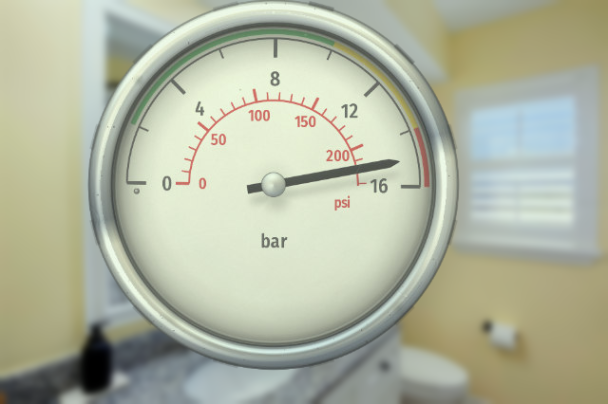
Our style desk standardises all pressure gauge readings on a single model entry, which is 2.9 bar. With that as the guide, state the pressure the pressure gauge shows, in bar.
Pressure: 15 bar
